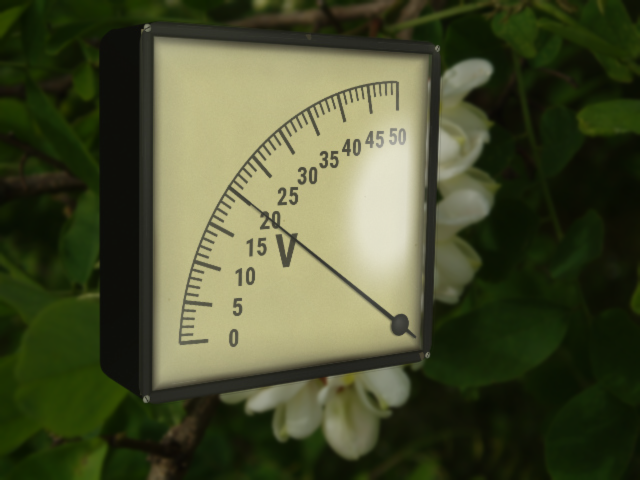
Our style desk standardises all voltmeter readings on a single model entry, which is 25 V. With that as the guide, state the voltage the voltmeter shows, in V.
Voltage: 20 V
